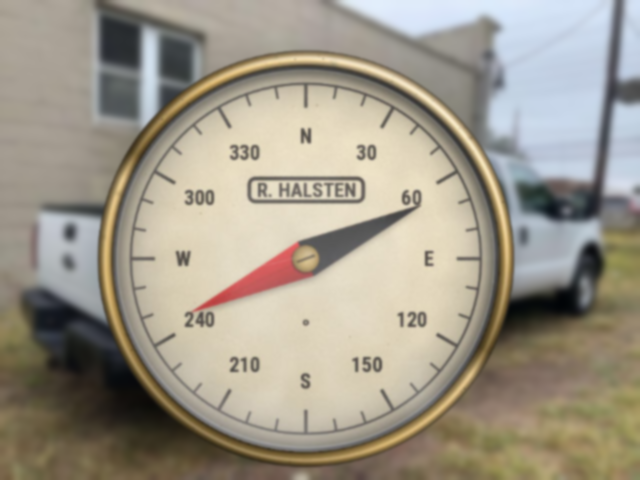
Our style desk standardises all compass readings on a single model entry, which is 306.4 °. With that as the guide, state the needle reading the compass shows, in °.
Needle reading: 245 °
